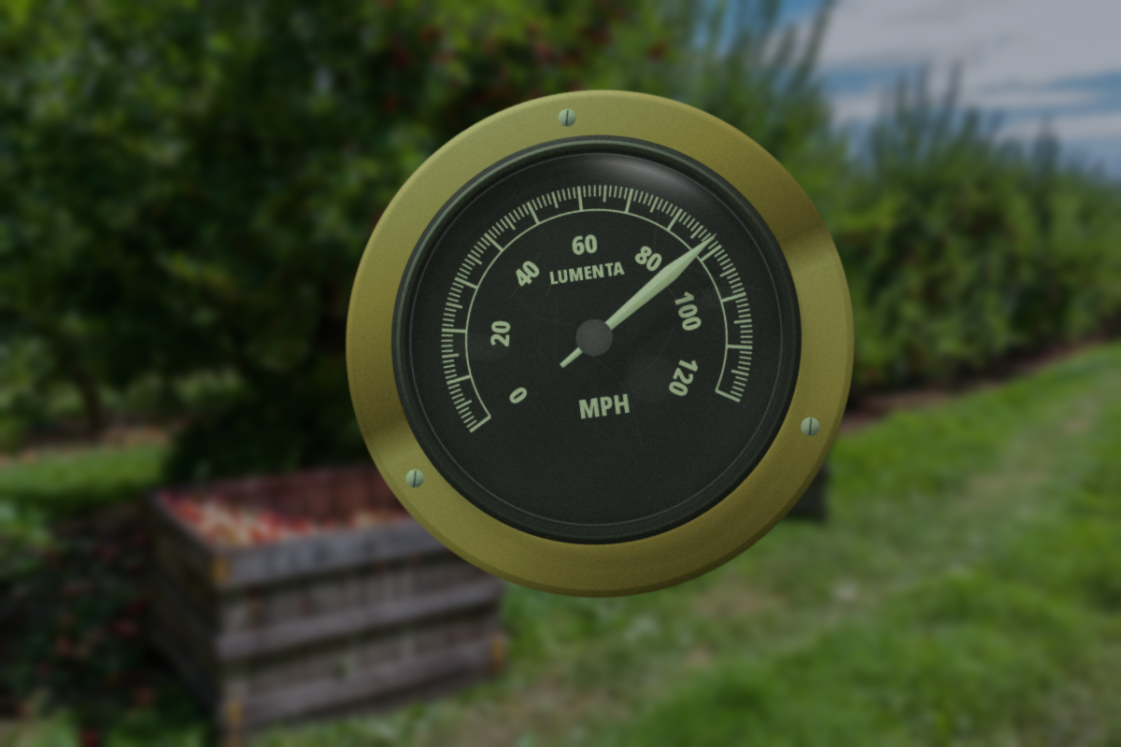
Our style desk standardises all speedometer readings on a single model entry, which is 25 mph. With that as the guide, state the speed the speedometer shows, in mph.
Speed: 88 mph
